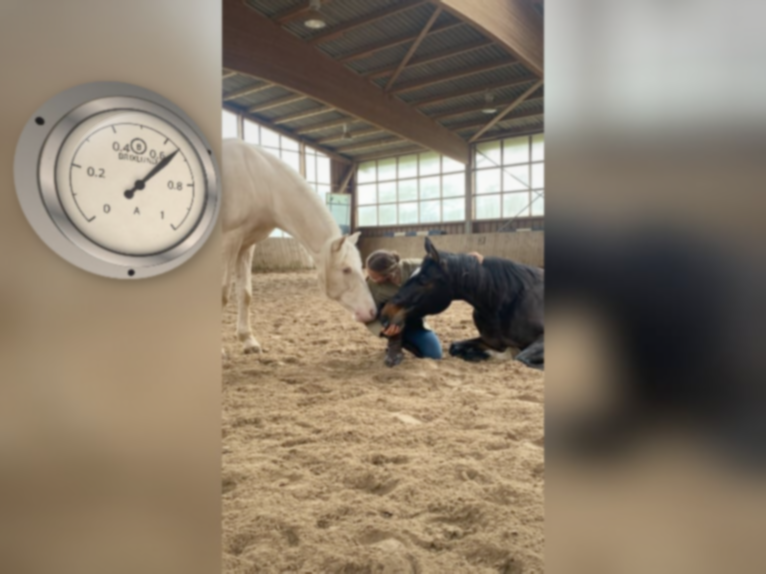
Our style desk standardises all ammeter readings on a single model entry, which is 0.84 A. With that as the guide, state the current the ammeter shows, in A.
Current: 0.65 A
